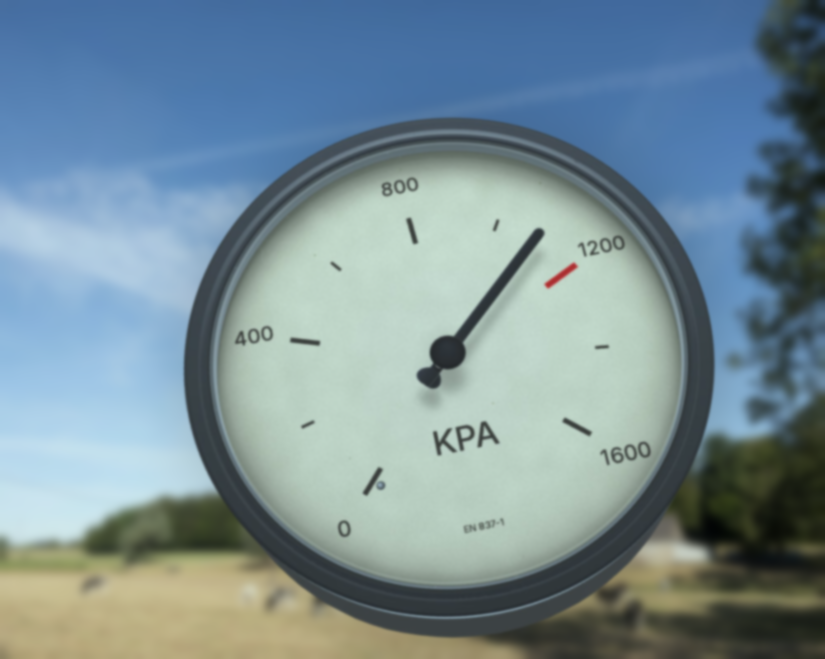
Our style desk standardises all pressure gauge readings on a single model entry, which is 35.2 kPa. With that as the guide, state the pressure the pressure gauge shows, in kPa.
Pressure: 1100 kPa
